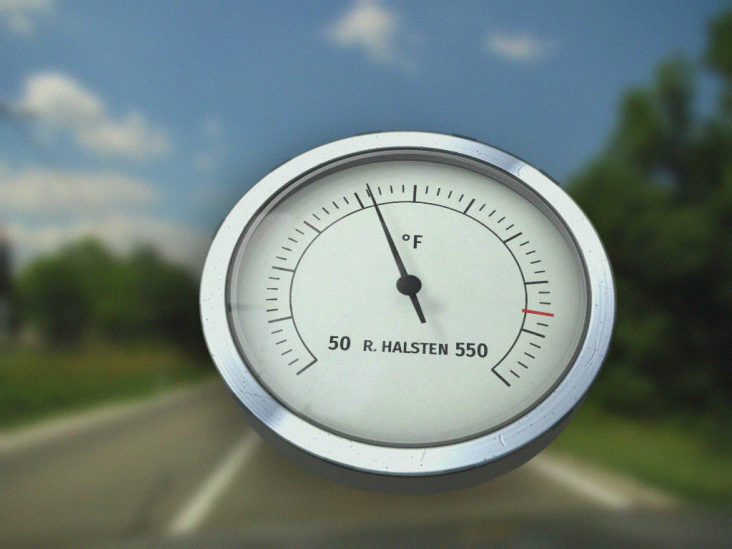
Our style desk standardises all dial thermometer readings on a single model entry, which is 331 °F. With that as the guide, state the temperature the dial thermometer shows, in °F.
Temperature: 260 °F
